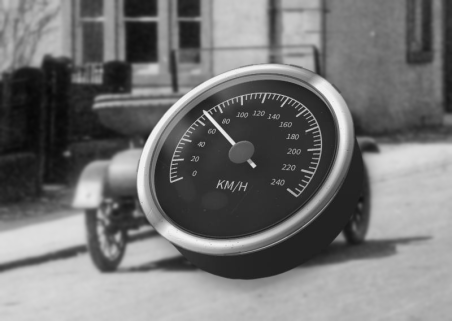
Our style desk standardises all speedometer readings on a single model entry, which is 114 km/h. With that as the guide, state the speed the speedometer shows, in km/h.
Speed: 68 km/h
